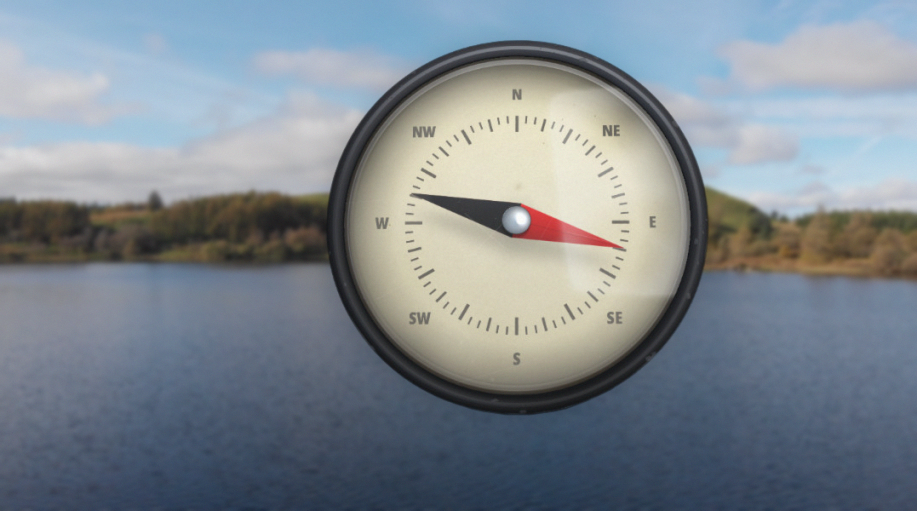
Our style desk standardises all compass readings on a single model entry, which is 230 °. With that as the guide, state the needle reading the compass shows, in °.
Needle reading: 105 °
